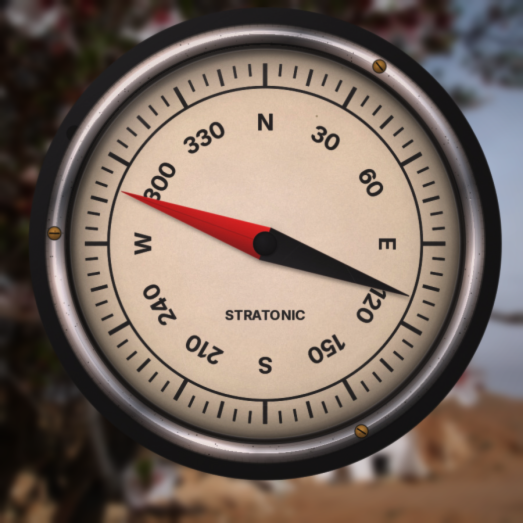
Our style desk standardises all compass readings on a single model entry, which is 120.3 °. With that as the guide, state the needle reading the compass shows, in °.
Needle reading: 290 °
